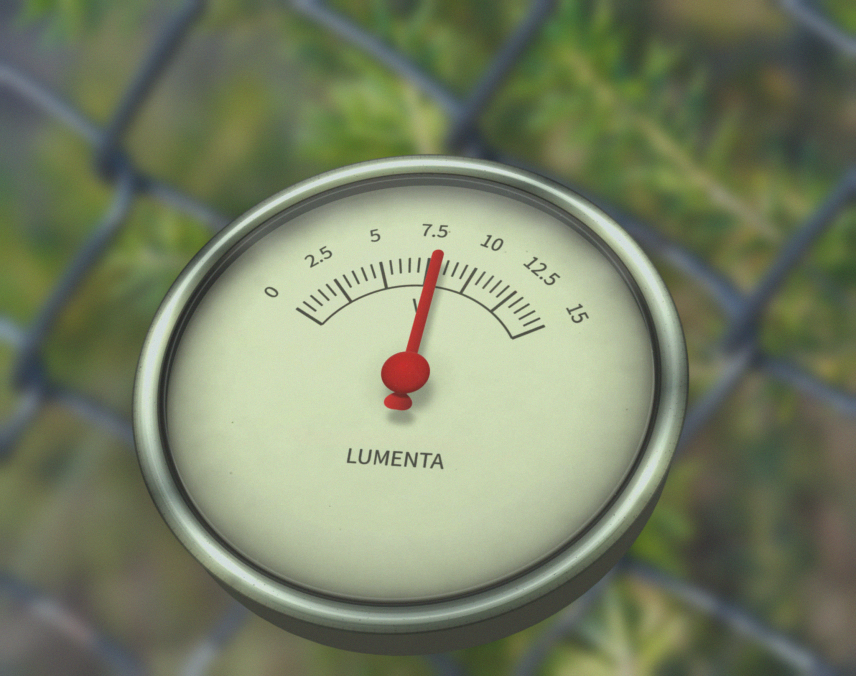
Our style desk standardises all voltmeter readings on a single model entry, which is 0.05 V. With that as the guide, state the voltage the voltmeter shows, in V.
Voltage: 8 V
